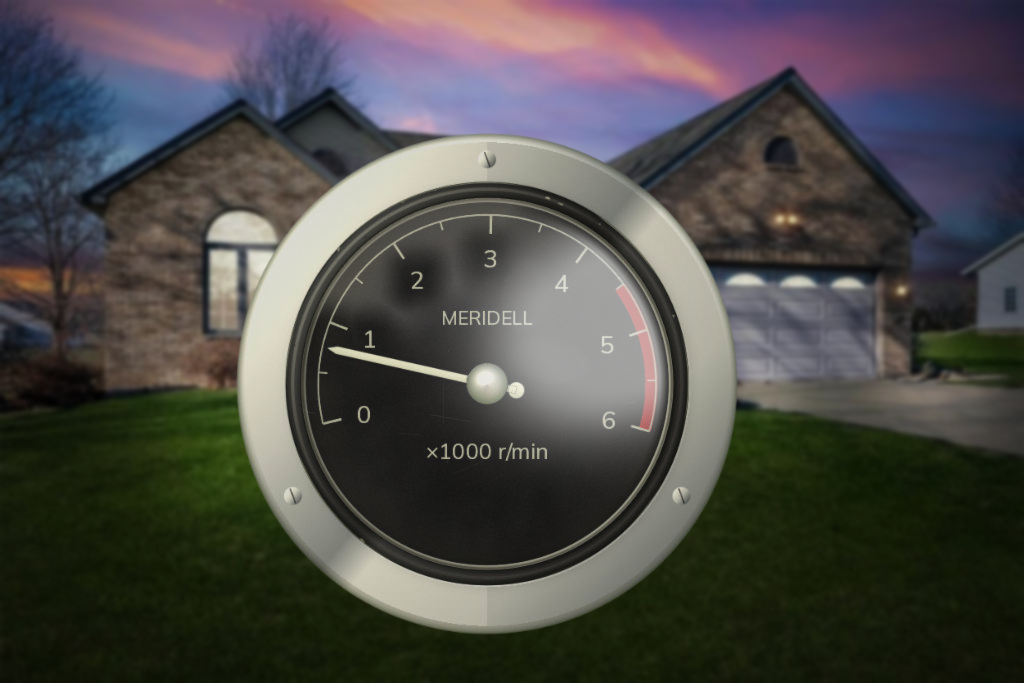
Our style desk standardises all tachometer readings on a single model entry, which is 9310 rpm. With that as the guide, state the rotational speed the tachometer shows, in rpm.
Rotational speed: 750 rpm
